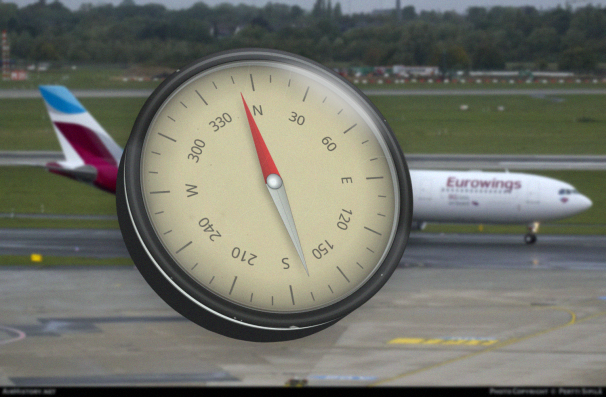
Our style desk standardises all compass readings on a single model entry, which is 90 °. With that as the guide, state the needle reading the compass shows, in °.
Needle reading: 350 °
